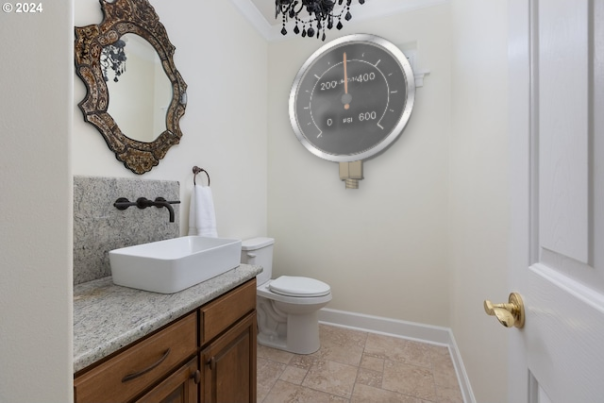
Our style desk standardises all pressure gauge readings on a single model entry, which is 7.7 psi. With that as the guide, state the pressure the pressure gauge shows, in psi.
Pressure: 300 psi
